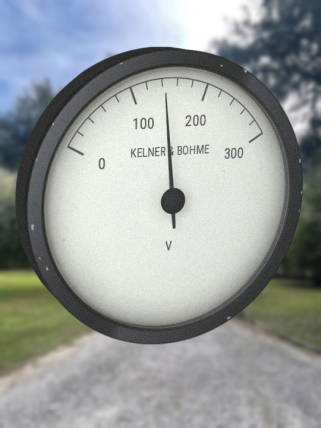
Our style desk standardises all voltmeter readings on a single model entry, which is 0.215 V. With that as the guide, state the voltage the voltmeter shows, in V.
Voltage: 140 V
